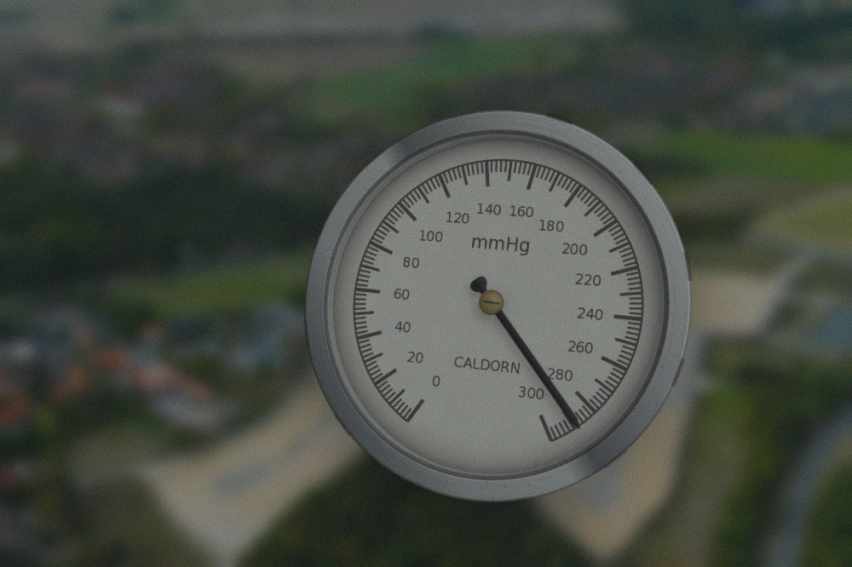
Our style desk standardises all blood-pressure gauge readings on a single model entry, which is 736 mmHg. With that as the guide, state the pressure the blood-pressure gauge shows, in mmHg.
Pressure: 288 mmHg
